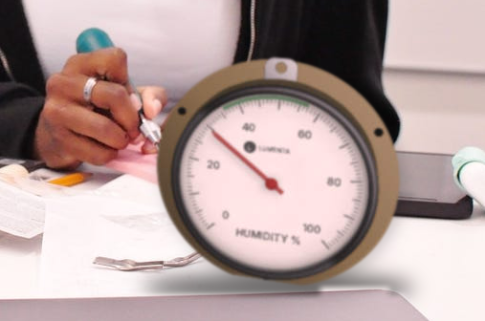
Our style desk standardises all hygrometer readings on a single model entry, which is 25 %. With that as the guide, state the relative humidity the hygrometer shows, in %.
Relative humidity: 30 %
